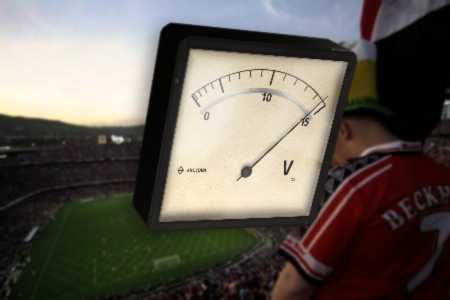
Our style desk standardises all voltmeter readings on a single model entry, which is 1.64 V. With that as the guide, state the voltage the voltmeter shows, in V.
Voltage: 14.5 V
